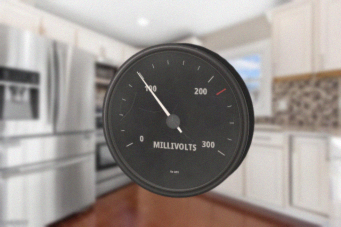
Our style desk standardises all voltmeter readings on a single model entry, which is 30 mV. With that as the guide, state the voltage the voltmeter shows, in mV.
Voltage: 100 mV
